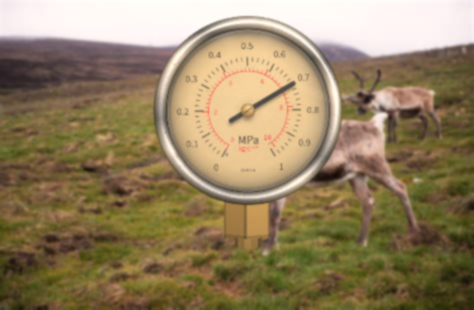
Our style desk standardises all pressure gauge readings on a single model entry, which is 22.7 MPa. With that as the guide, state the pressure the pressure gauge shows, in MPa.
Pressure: 0.7 MPa
